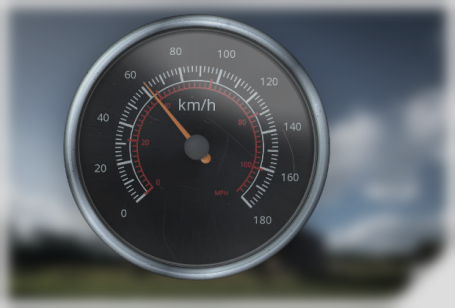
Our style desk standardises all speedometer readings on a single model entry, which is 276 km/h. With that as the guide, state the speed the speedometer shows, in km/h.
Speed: 62 km/h
